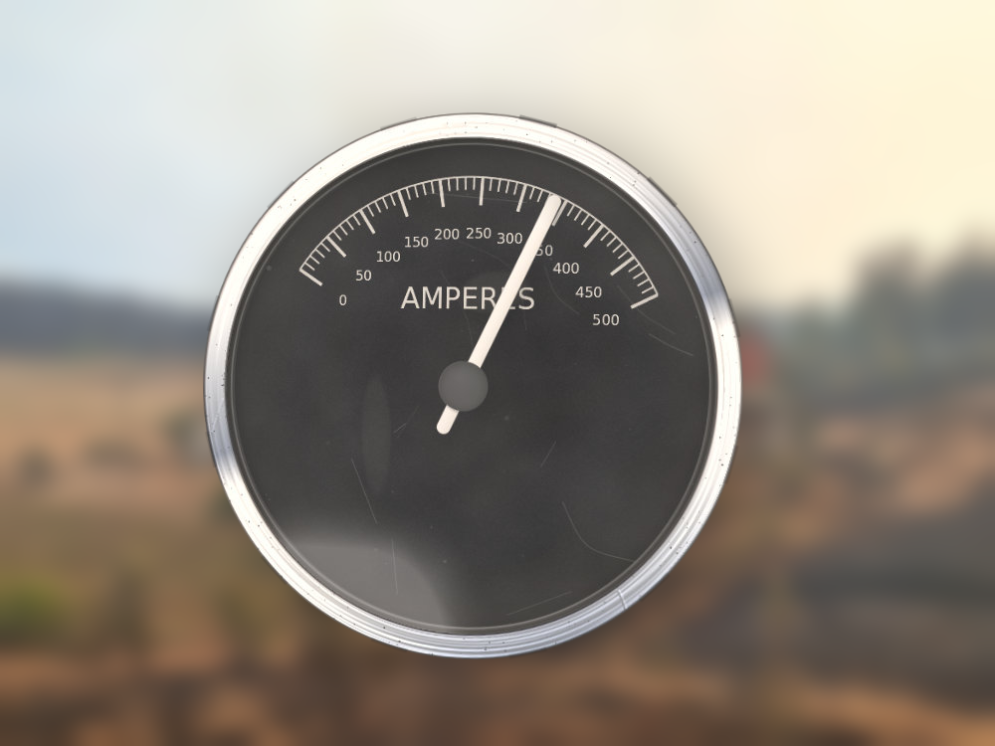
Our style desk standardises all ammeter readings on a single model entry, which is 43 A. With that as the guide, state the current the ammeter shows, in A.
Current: 340 A
